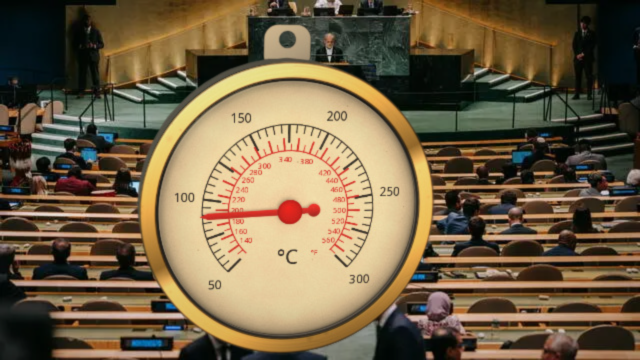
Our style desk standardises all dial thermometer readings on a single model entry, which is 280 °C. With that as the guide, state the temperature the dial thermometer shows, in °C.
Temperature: 90 °C
